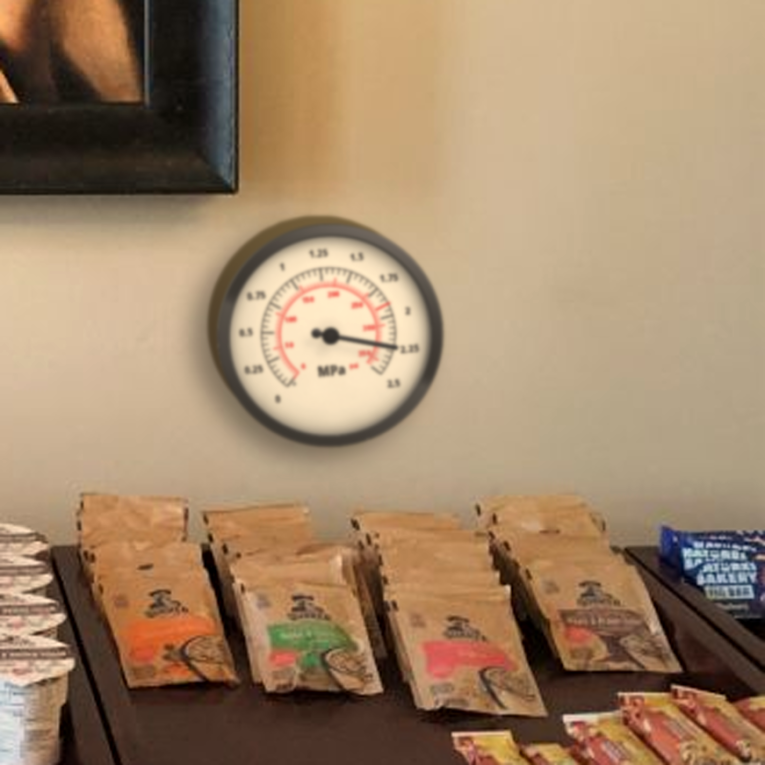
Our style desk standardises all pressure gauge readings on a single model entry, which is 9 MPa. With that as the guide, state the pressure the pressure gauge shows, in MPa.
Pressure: 2.25 MPa
